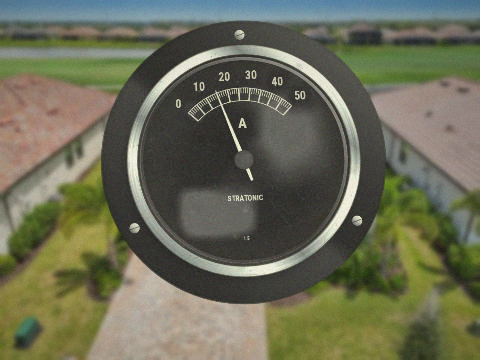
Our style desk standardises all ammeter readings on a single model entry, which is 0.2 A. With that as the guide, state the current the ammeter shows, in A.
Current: 15 A
